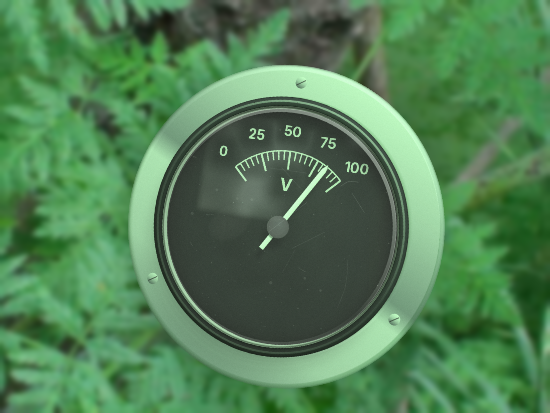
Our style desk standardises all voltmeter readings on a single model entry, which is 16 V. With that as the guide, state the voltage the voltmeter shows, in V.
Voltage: 85 V
